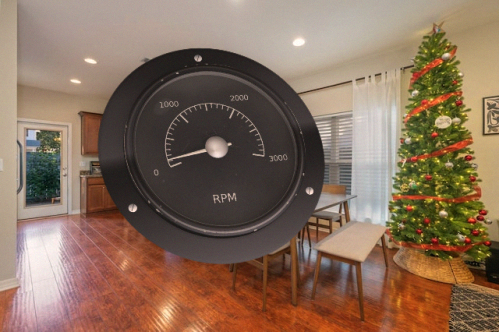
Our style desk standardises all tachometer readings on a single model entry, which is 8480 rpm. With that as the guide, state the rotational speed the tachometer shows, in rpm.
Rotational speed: 100 rpm
